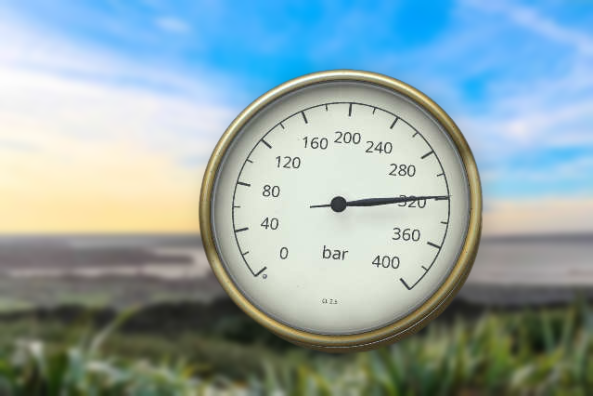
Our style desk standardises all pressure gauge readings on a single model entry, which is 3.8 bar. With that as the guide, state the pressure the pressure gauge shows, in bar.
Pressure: 320 bar
